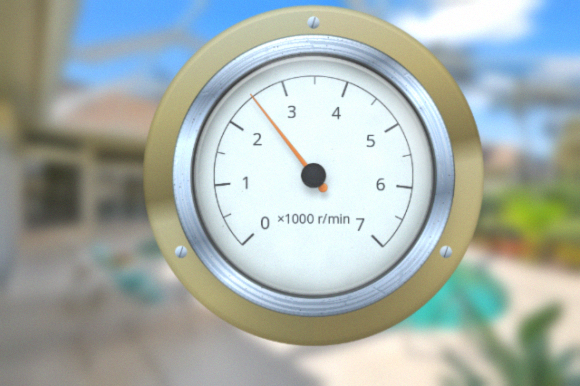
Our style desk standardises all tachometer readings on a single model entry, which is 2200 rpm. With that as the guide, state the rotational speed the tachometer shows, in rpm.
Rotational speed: 2500 rpm
